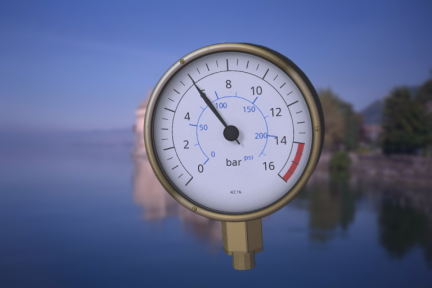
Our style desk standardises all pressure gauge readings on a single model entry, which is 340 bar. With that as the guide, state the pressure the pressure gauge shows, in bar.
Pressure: 6 bar
